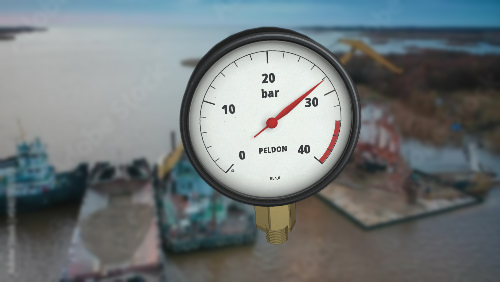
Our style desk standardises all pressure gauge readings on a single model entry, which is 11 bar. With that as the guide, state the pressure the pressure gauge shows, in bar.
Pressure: 28 bar
